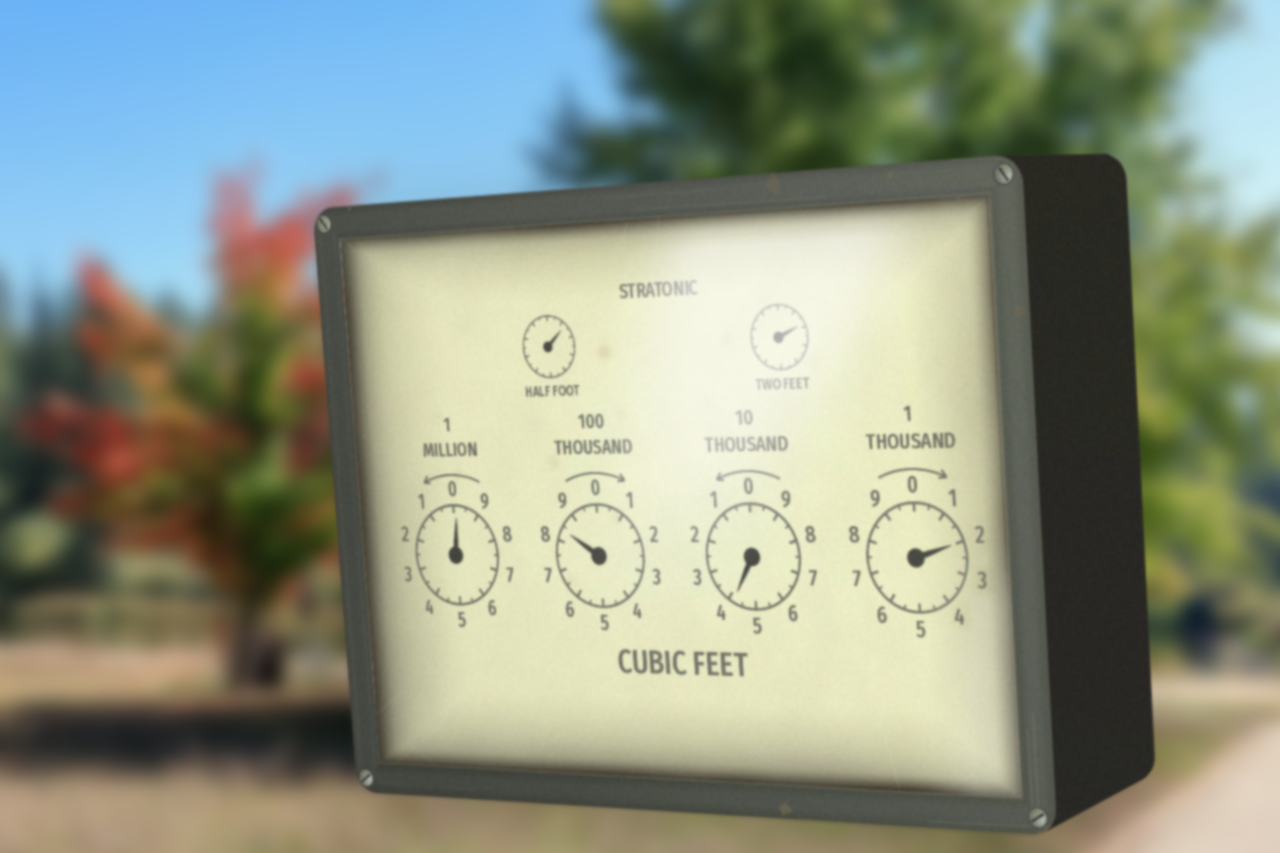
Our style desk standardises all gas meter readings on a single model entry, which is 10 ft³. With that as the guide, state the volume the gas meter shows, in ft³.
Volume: 984200 ft³
